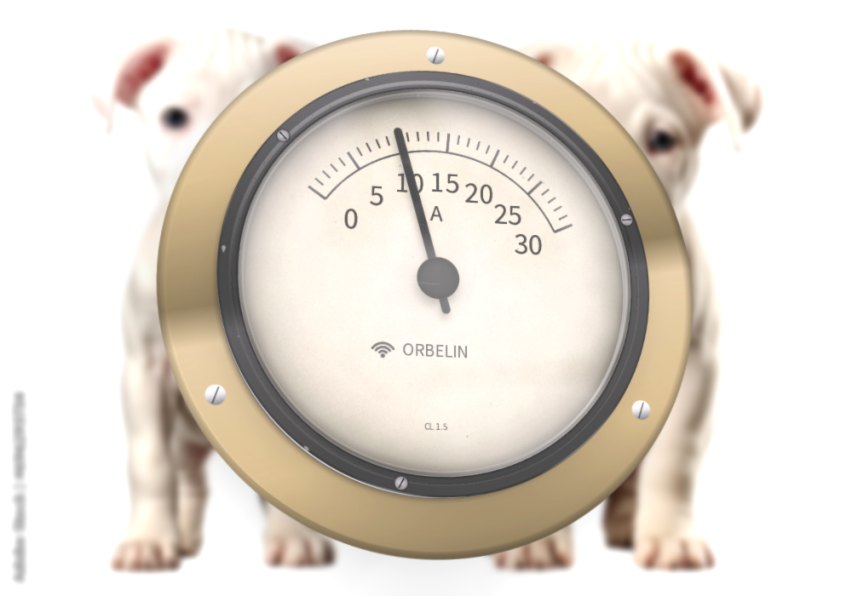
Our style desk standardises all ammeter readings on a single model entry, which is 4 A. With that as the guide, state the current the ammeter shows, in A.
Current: 10 A
